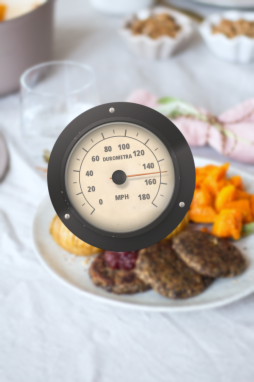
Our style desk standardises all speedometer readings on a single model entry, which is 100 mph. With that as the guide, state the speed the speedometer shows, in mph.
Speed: 150 mph
